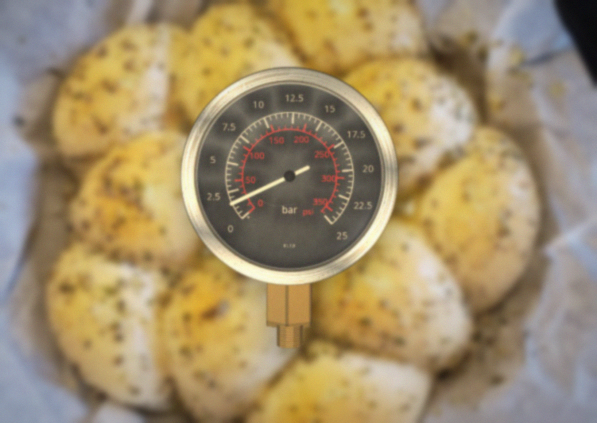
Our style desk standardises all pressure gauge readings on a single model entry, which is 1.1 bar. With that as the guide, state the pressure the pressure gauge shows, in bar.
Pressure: 1.5 bar
